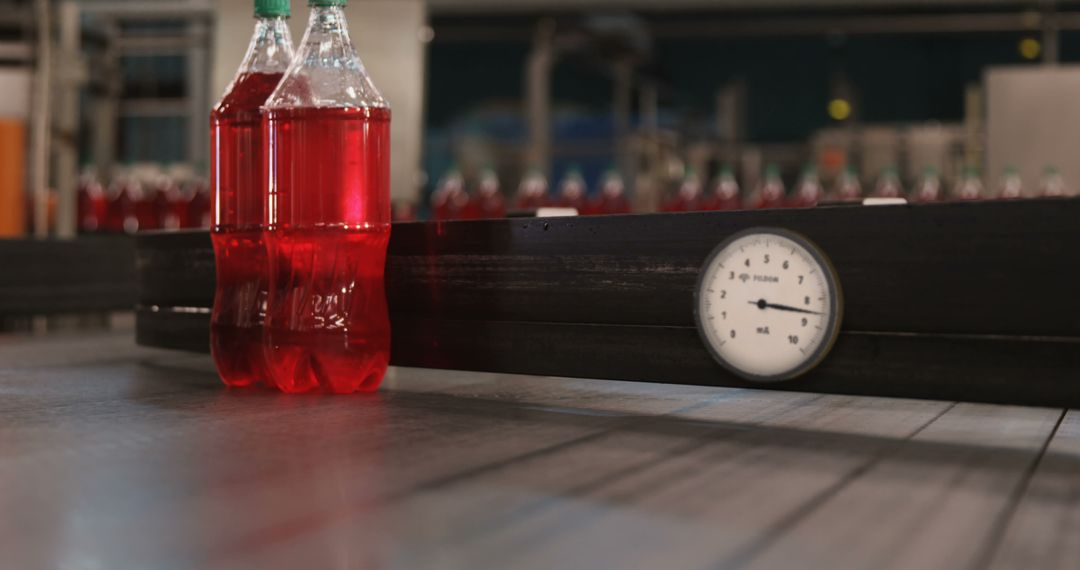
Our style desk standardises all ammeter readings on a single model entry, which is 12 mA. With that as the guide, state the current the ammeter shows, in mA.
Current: 8.5 mA
